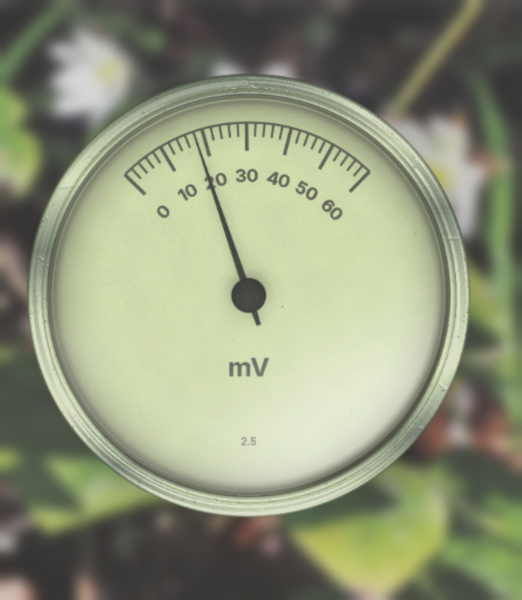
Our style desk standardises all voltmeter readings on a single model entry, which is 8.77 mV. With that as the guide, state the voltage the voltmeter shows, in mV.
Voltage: 18 mV
